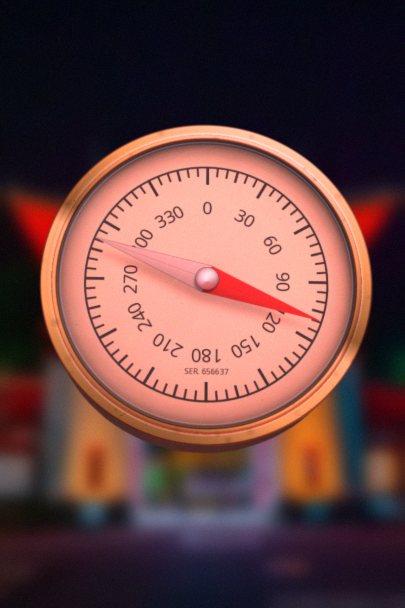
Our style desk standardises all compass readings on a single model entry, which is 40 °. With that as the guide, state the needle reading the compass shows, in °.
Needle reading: 110 °
